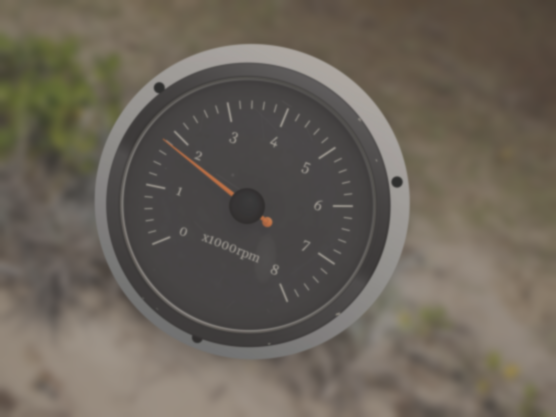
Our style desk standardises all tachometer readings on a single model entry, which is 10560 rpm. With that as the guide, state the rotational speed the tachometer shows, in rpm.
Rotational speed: 1800 rpm
